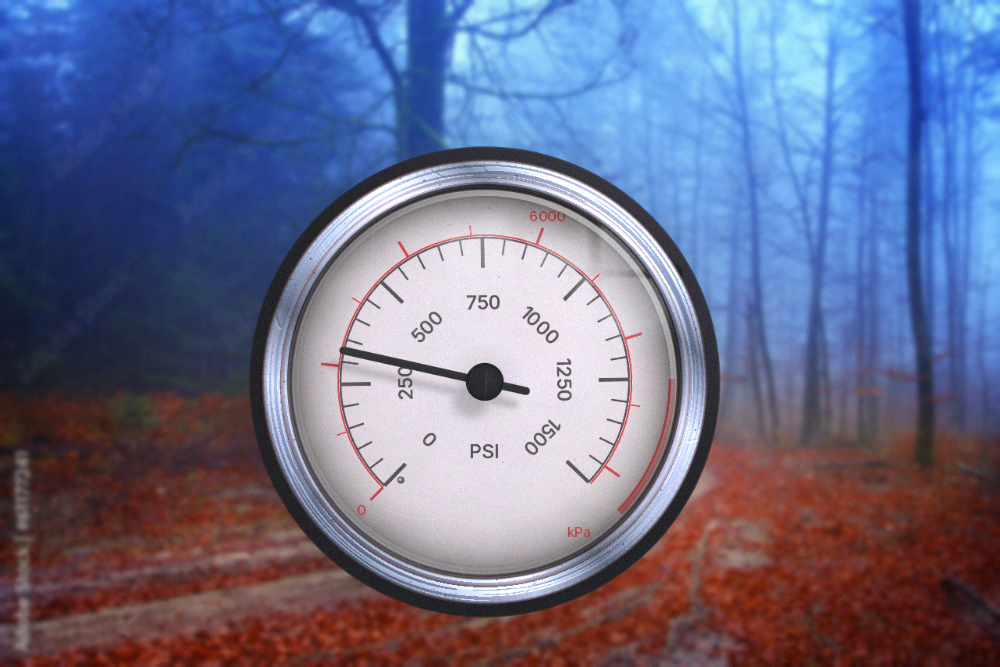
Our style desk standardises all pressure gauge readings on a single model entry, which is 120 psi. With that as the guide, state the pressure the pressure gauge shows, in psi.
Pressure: 325 psi
